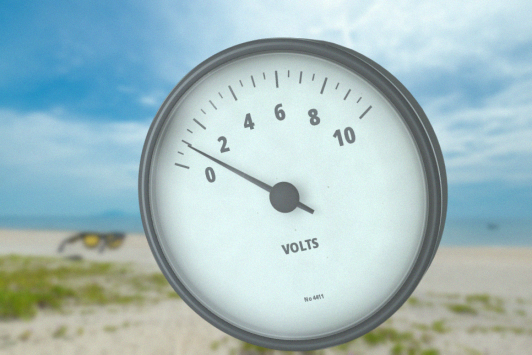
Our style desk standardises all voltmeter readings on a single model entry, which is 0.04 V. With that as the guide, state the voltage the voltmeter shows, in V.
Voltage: 1 V
